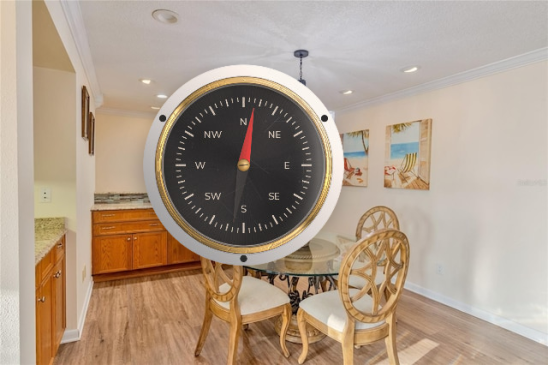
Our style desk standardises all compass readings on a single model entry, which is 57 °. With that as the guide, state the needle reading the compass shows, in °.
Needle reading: 10 °
